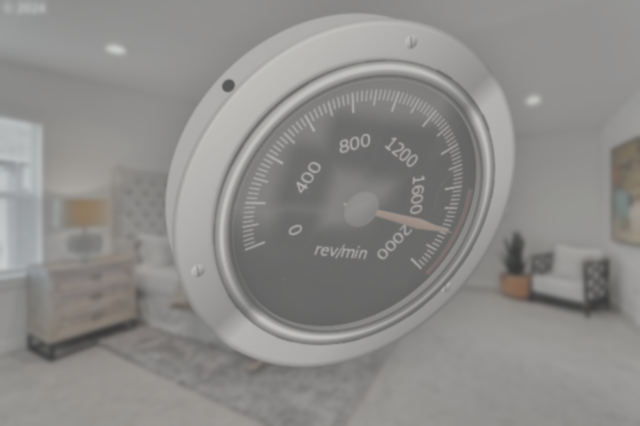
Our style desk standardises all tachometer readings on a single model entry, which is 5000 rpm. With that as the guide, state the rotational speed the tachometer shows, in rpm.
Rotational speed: 1800 rpm
